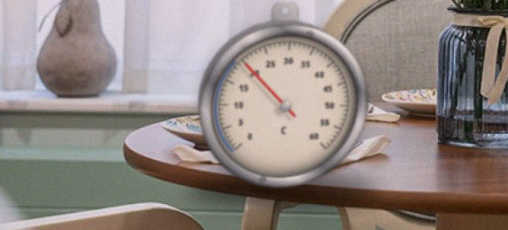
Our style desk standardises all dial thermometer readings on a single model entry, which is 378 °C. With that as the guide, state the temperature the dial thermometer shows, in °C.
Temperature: 20 °C
